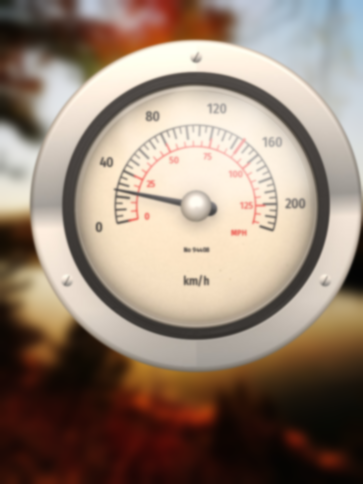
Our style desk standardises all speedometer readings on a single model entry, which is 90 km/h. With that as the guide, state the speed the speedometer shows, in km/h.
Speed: 25 km/h
